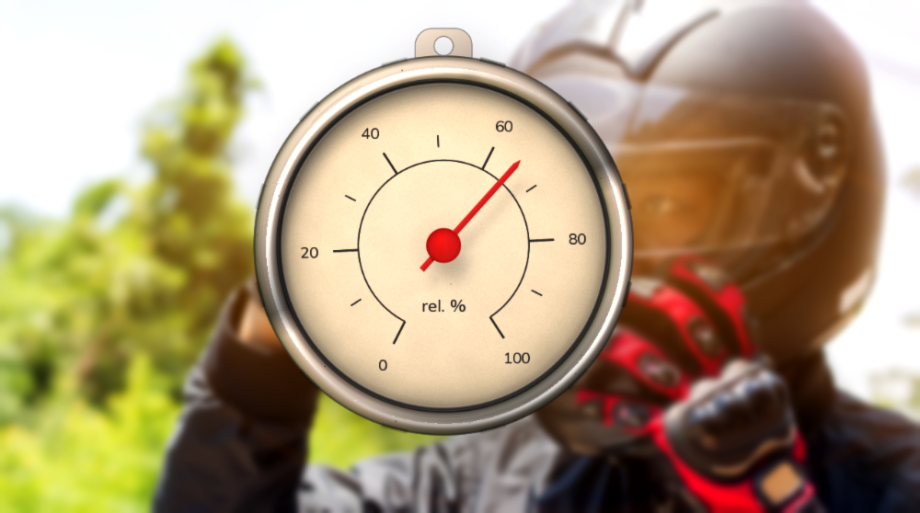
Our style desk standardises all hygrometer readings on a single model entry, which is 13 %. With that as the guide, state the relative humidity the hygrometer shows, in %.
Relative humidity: 65 %
